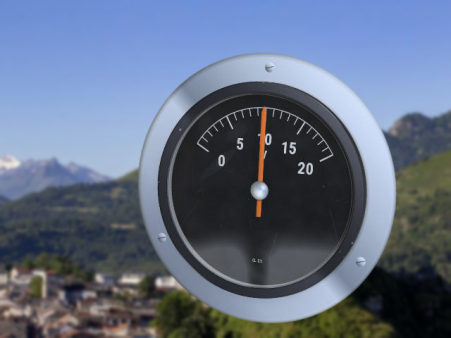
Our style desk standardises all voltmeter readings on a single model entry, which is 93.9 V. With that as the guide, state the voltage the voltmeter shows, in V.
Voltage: 10 V
